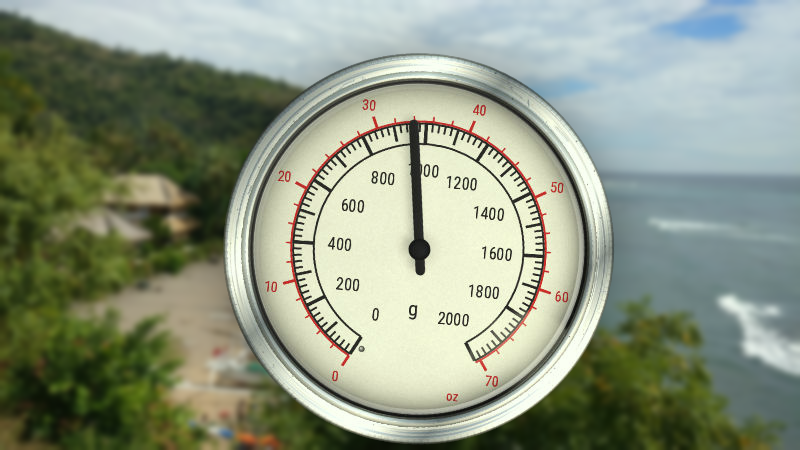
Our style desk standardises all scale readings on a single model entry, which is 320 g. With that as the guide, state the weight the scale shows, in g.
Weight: 960 g
